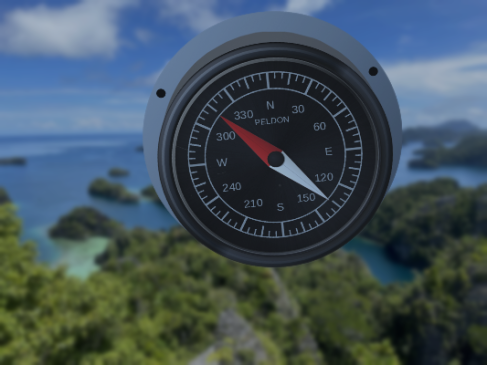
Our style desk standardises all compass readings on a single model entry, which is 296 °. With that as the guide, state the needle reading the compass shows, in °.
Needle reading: 315 °
